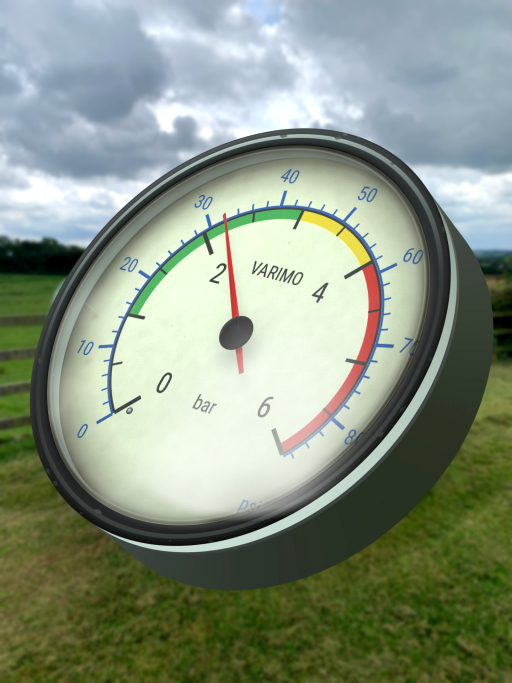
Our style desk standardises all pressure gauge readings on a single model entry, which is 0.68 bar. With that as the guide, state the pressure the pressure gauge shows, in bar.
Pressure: 2.25 bar
